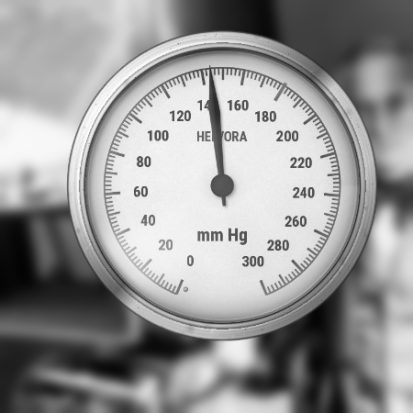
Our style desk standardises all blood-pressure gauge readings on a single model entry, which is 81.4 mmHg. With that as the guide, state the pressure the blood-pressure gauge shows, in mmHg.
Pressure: 144 mmHg
